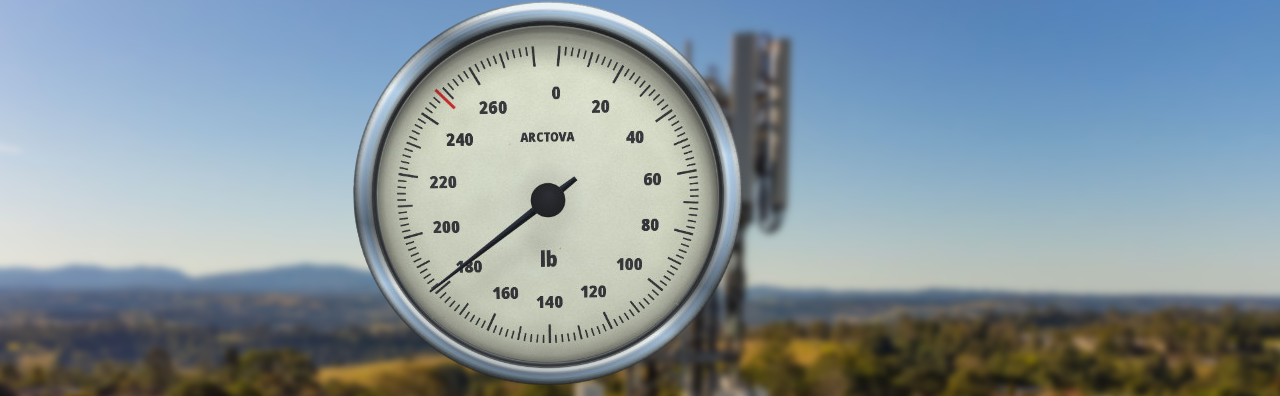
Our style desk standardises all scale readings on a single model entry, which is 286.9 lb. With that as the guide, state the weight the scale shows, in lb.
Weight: 182 lb
